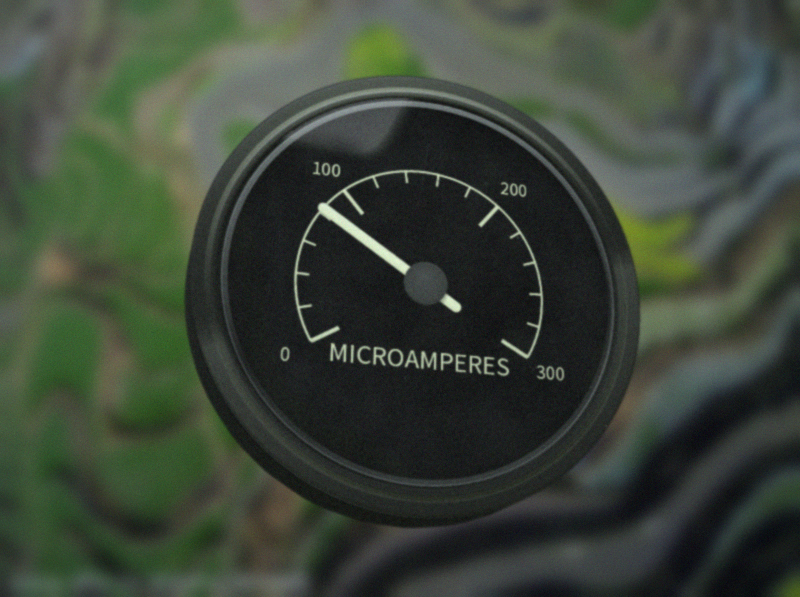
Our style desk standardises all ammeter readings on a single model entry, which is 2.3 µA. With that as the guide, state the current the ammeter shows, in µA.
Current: 80 µA
